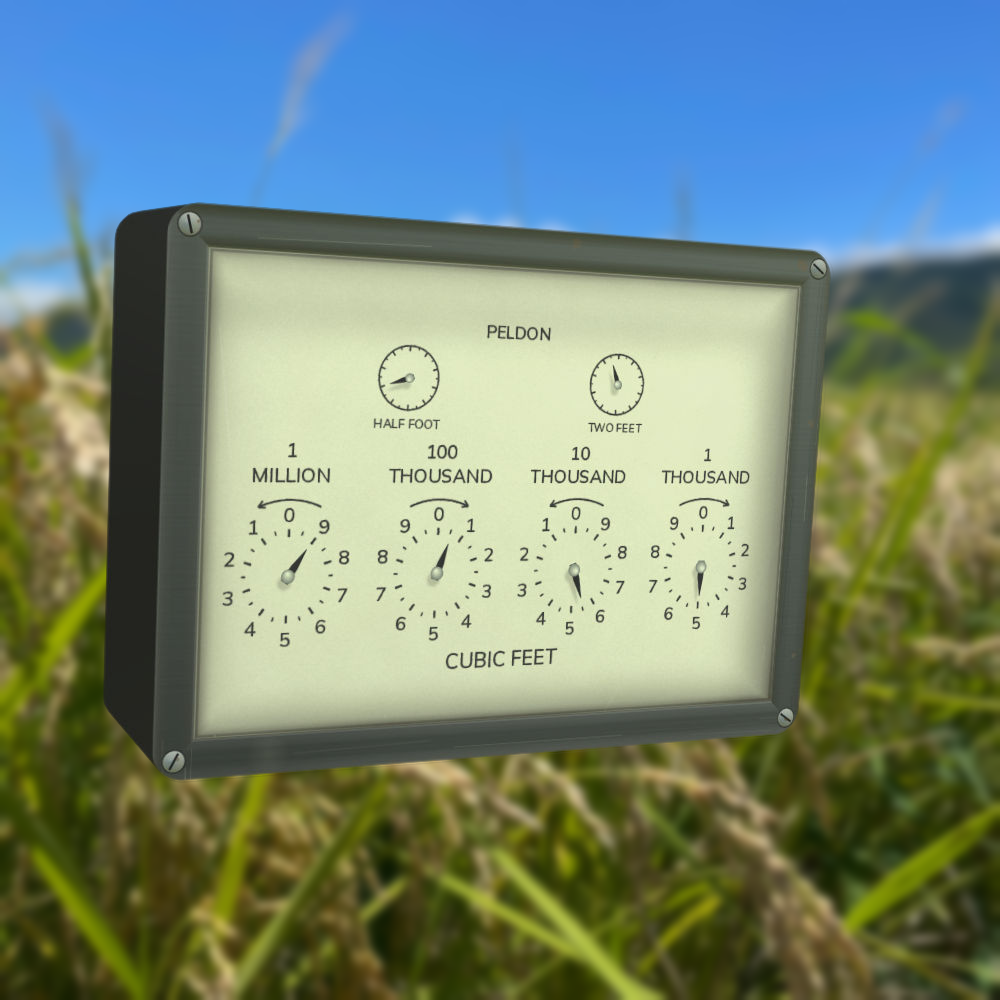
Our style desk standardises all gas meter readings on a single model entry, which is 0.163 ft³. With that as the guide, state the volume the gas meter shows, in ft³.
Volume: 905500 ft³
